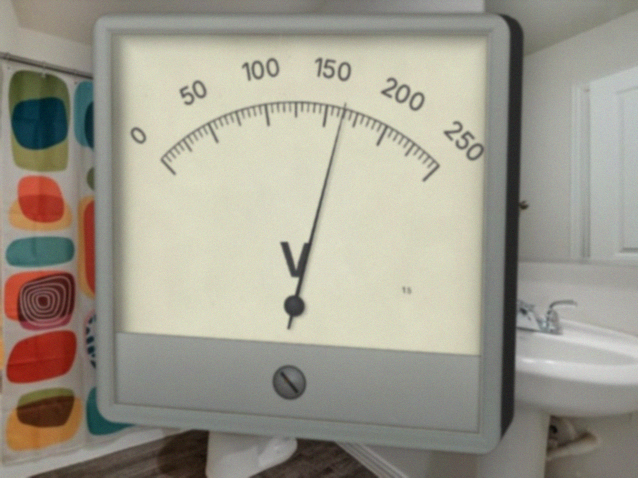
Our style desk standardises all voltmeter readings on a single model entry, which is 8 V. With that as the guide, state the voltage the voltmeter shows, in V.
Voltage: 165 V
